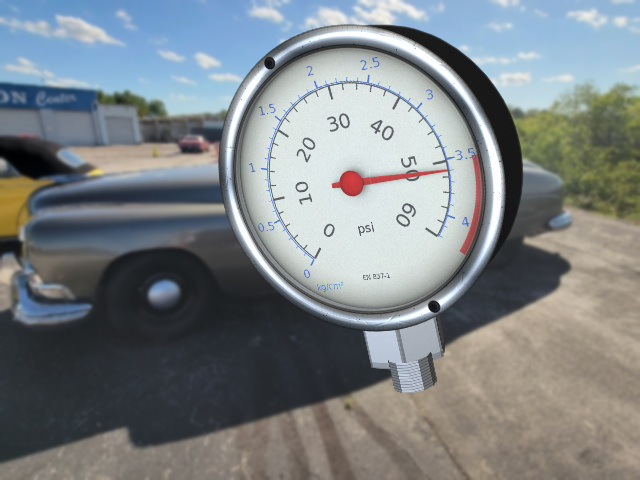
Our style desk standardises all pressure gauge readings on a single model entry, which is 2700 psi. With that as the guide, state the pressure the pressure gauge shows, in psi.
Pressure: 51 psi
